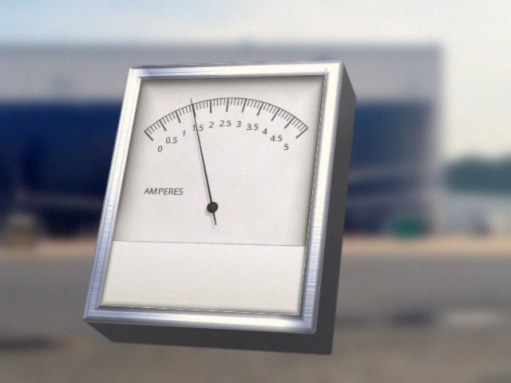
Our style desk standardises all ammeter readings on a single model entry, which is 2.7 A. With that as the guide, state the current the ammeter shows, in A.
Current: 1.5 A
